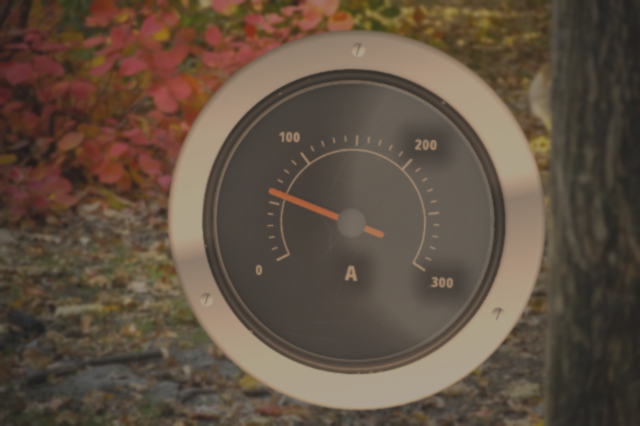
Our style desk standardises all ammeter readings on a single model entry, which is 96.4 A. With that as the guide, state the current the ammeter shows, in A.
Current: 60 A
